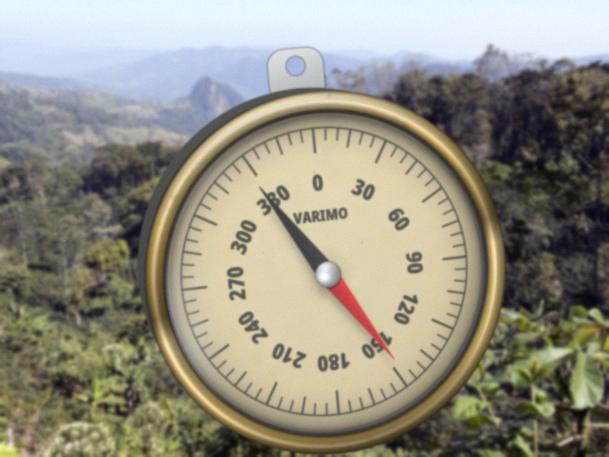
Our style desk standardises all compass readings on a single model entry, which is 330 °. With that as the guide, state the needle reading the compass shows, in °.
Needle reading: 147.5 °
